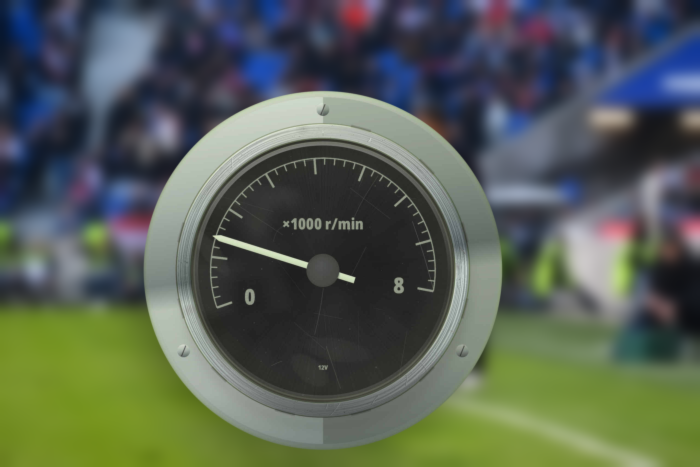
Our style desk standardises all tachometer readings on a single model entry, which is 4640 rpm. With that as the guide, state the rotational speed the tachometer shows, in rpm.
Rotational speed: 1400 rpm
